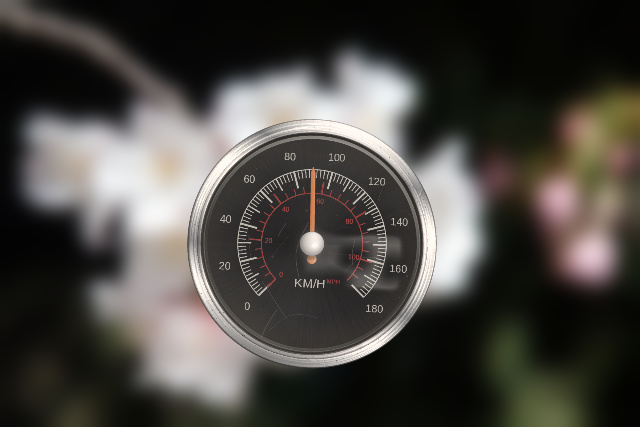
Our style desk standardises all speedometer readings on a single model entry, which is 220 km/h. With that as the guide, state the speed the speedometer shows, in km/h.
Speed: 90 km/h
